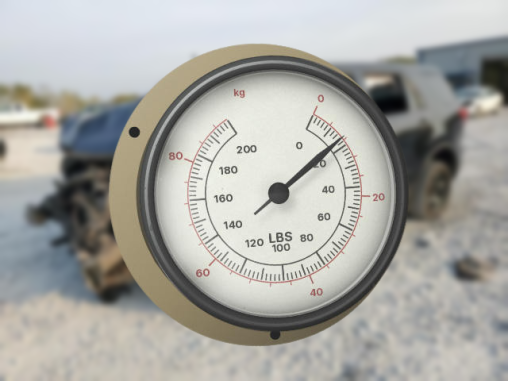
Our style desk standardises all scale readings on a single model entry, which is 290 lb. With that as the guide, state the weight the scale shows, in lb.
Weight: 16 lb
